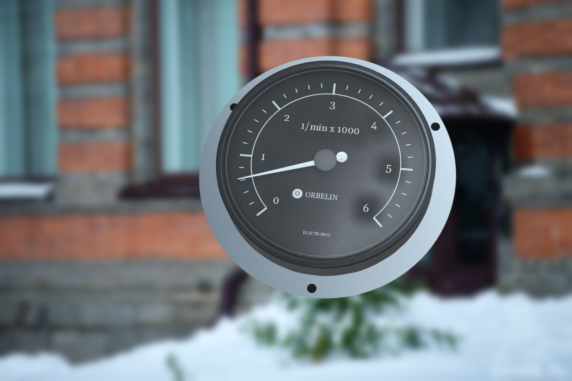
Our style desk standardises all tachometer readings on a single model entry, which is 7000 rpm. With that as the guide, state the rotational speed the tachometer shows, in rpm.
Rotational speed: 600 rpm
